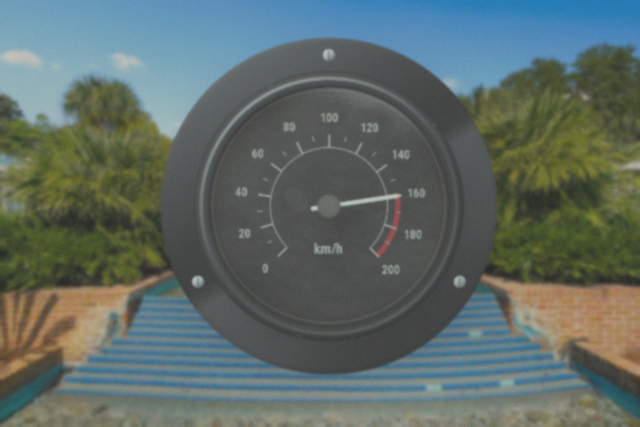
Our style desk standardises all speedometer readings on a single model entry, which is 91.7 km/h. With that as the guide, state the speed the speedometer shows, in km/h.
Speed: 160 km/h
